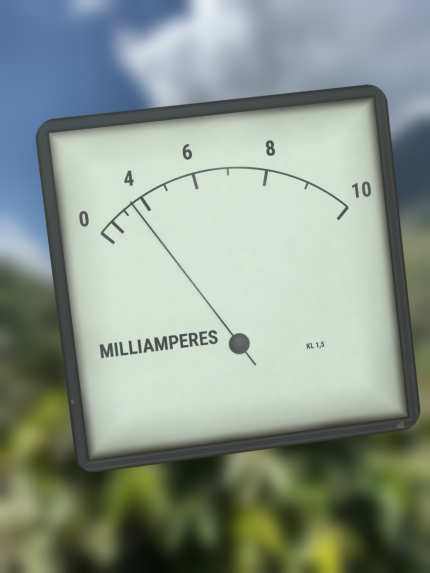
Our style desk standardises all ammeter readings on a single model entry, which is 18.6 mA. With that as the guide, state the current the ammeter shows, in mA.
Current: 3.5 mA
